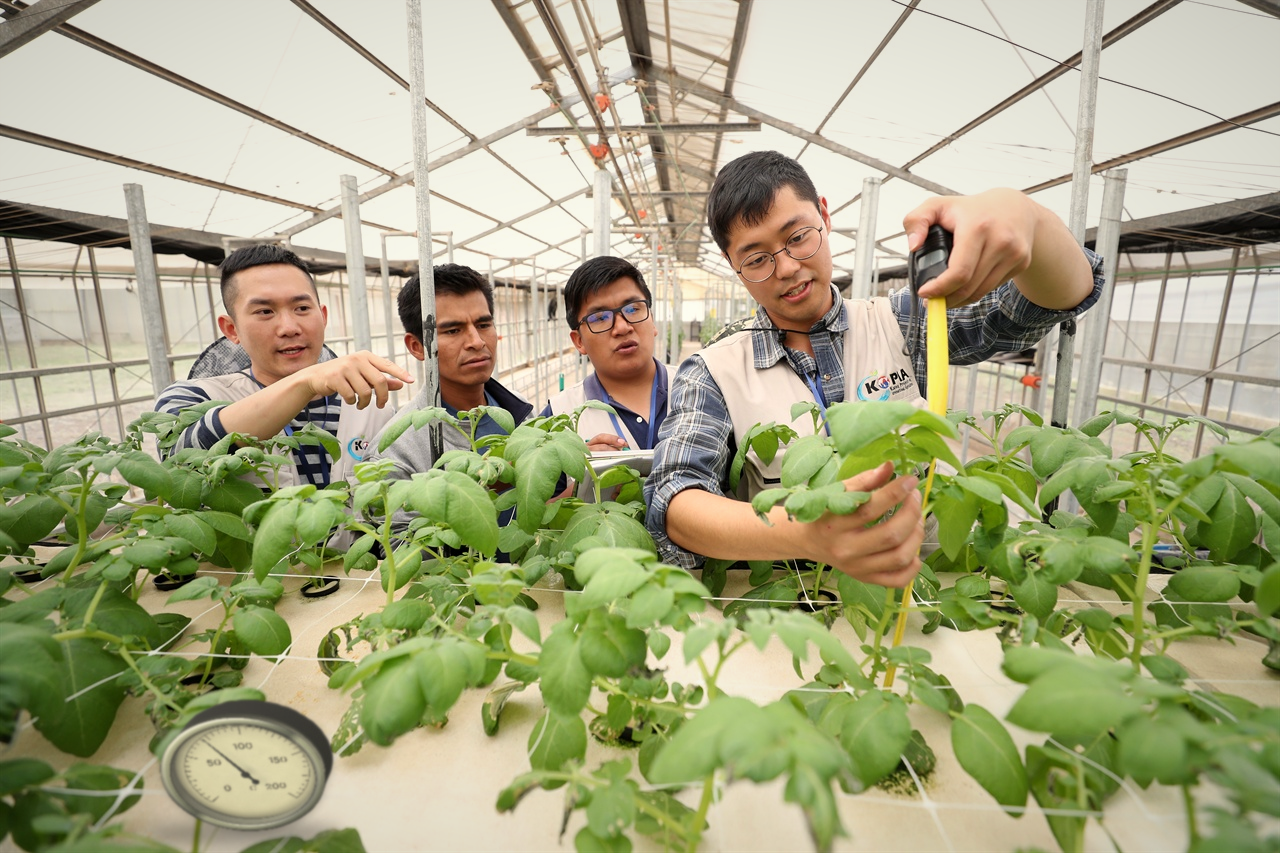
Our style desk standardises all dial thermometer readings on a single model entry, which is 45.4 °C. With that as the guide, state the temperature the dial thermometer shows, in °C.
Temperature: 75 °C
